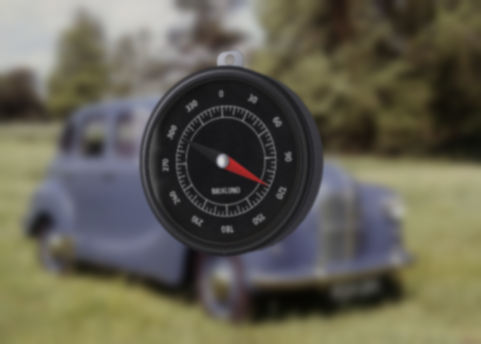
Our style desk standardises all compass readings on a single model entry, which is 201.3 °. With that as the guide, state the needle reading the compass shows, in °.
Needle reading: 120 °
